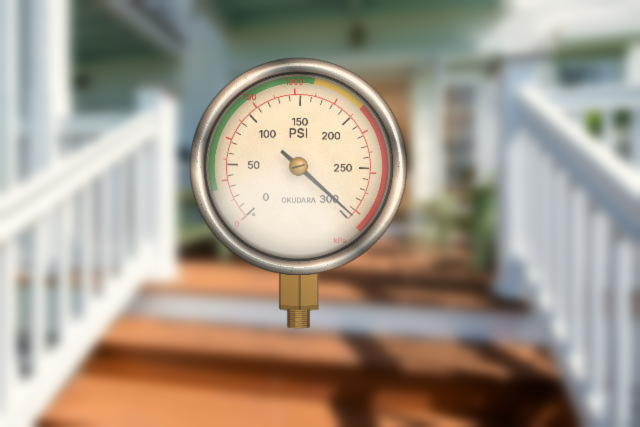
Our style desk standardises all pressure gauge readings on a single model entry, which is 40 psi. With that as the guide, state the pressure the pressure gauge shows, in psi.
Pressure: 295 psi
